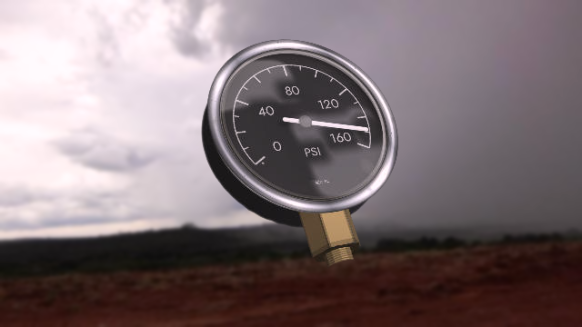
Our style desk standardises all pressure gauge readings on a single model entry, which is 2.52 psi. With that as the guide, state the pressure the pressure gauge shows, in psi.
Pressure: 150 psi
